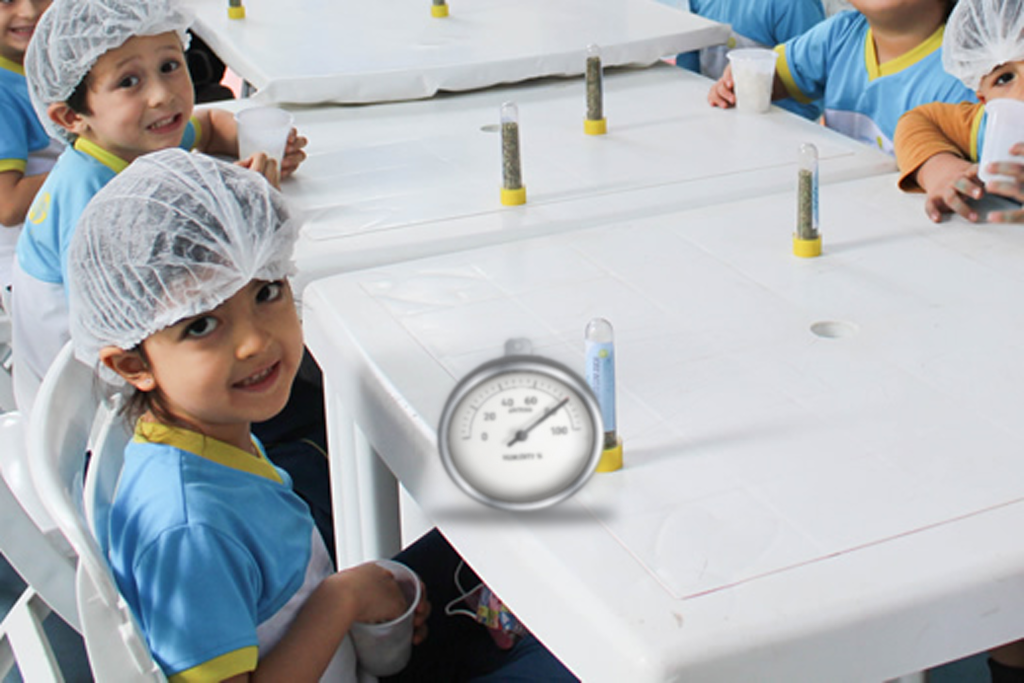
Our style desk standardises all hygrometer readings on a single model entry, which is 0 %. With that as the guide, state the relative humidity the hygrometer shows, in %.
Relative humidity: 80 %
